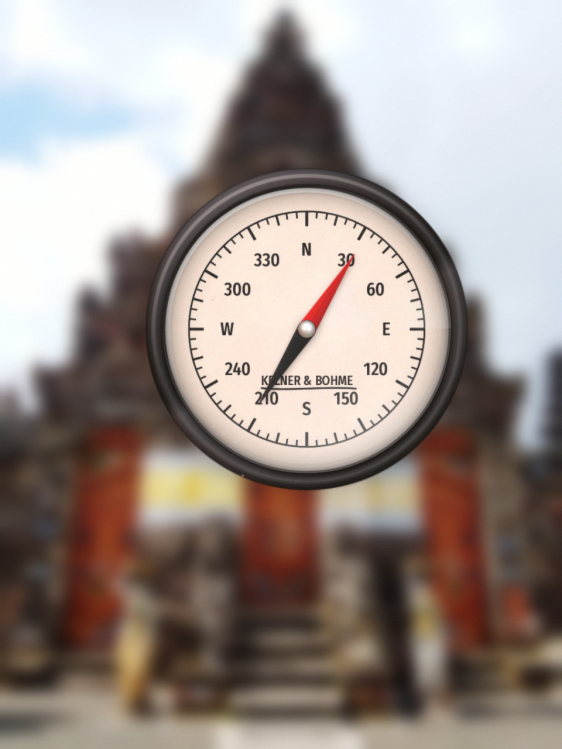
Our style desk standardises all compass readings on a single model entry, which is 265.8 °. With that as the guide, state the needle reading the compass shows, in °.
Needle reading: 32.5 °
